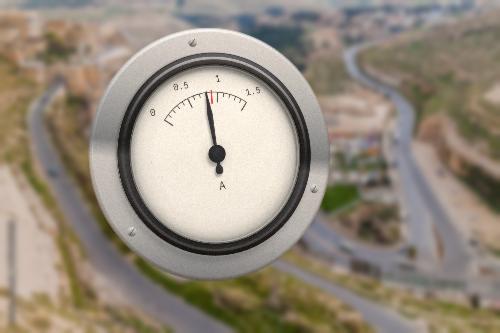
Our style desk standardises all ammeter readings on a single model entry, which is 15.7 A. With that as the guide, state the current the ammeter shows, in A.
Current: 0.8 A
